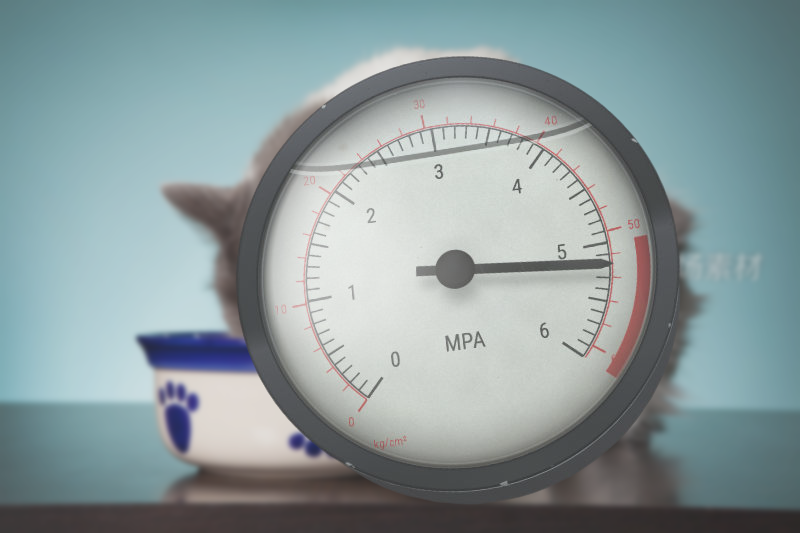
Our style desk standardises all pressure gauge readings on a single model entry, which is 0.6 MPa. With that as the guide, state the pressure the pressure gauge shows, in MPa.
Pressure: 5.2 MPa
